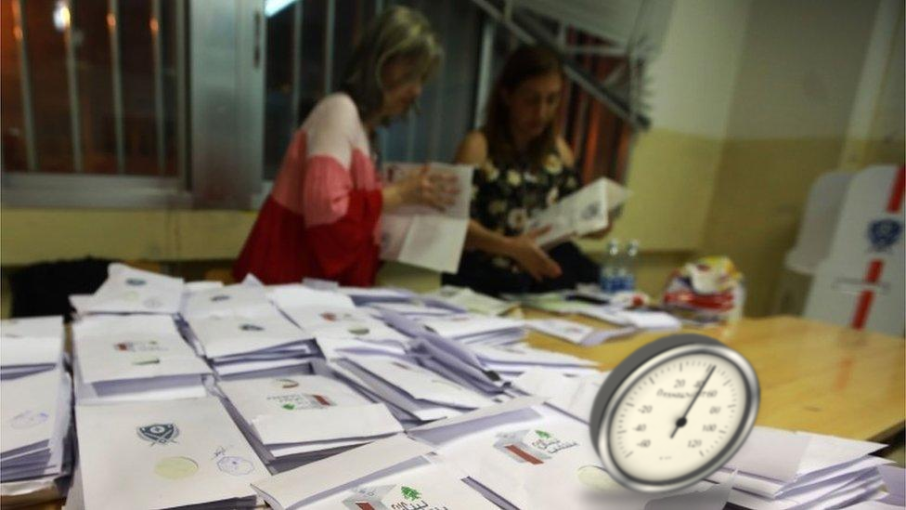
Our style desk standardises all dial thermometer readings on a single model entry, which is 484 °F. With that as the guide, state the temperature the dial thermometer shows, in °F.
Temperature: 40 °F
